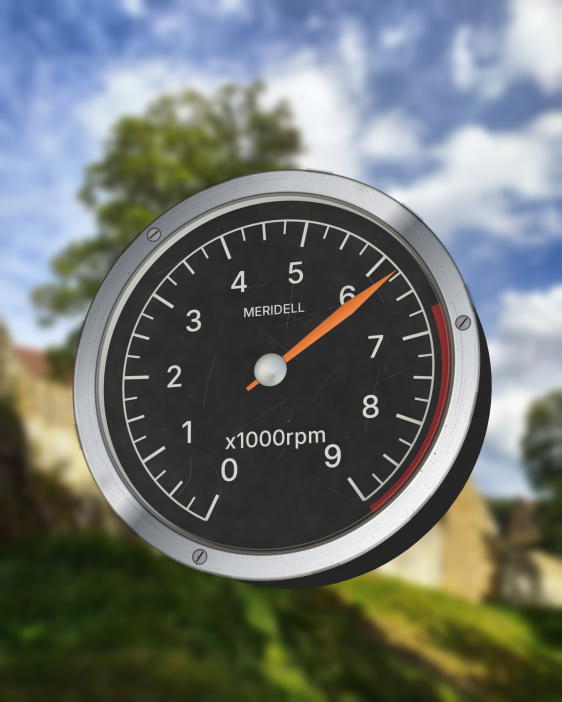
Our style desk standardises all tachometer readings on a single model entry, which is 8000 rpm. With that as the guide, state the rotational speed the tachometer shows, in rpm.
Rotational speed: 6250 rpm
